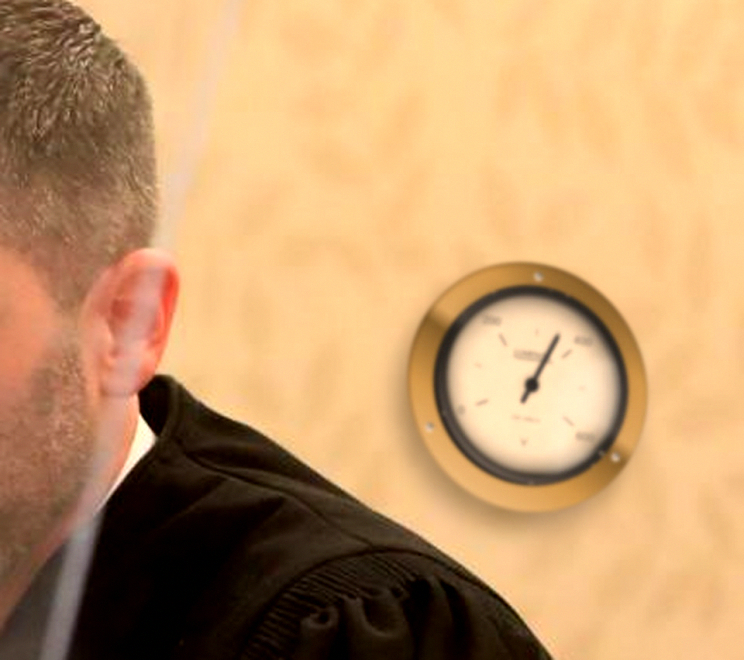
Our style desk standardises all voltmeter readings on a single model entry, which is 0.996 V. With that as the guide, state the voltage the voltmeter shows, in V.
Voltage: 350 V
